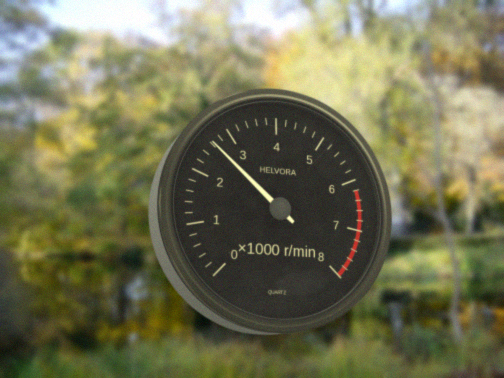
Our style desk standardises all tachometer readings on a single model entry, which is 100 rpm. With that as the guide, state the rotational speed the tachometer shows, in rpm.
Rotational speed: 2600 rpm
